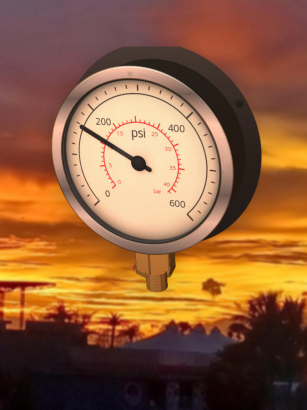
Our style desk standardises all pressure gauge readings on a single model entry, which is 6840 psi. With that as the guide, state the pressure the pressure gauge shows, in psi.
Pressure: 160 psi
